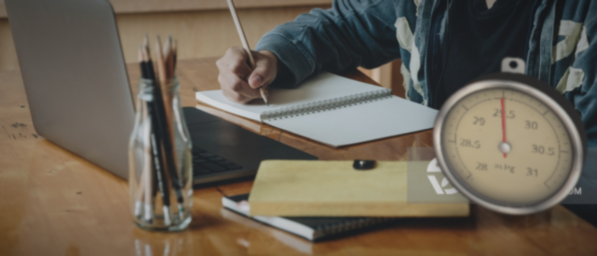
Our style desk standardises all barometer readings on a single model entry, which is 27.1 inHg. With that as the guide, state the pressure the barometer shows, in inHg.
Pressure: 29.5 inHg
